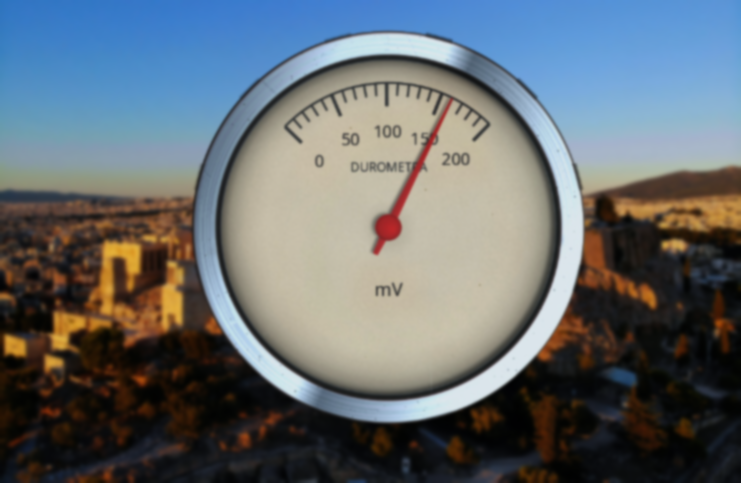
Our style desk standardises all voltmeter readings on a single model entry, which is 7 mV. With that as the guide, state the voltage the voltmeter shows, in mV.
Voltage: 160 mV
